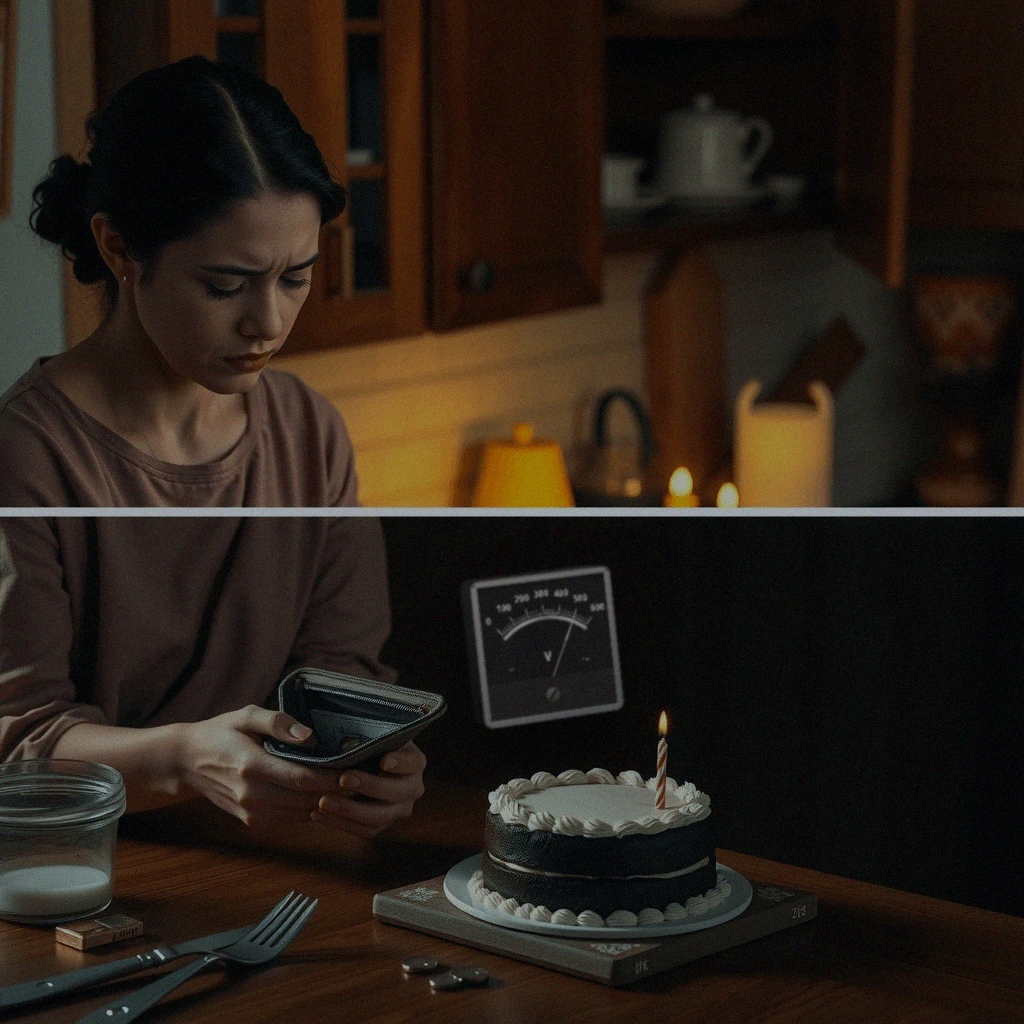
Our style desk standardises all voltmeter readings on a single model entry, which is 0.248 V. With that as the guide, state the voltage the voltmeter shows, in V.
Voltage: 500 V
